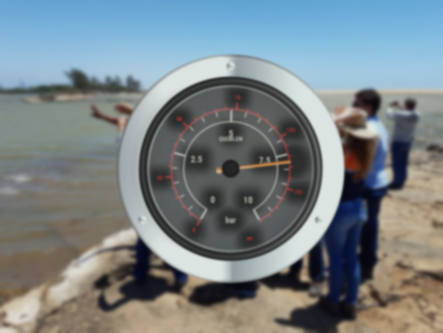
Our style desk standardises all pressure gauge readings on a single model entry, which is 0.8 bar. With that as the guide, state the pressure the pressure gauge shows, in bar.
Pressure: 7.75 bar
